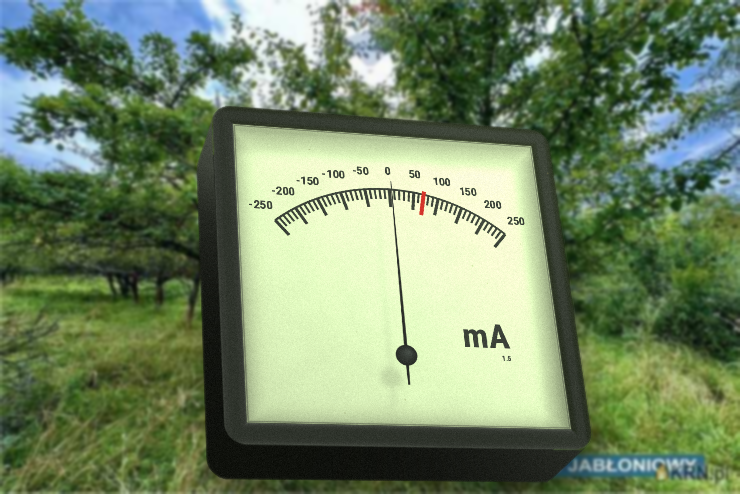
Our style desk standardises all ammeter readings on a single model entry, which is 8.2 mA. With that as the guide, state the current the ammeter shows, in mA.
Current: 0 mA
